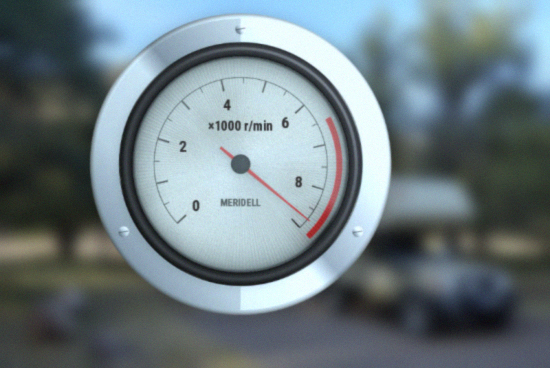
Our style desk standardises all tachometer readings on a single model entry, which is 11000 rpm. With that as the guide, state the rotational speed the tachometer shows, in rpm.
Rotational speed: 8750 rpm
